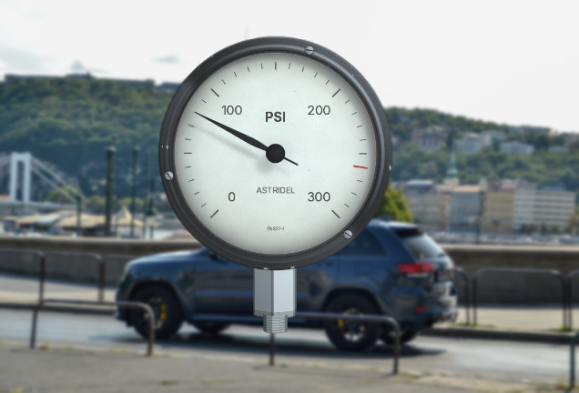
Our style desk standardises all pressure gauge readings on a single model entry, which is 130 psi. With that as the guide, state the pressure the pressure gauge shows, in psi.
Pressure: 80 psi
